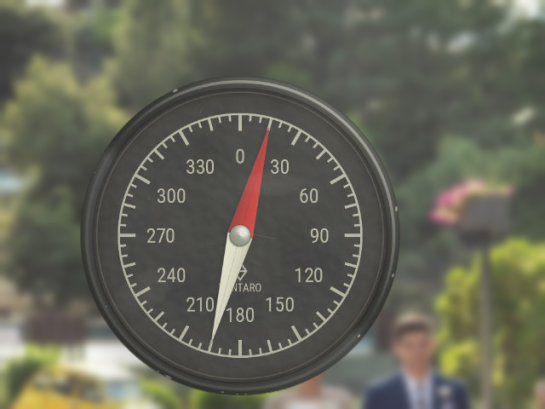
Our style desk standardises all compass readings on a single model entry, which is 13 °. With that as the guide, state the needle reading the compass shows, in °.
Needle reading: 15 °
